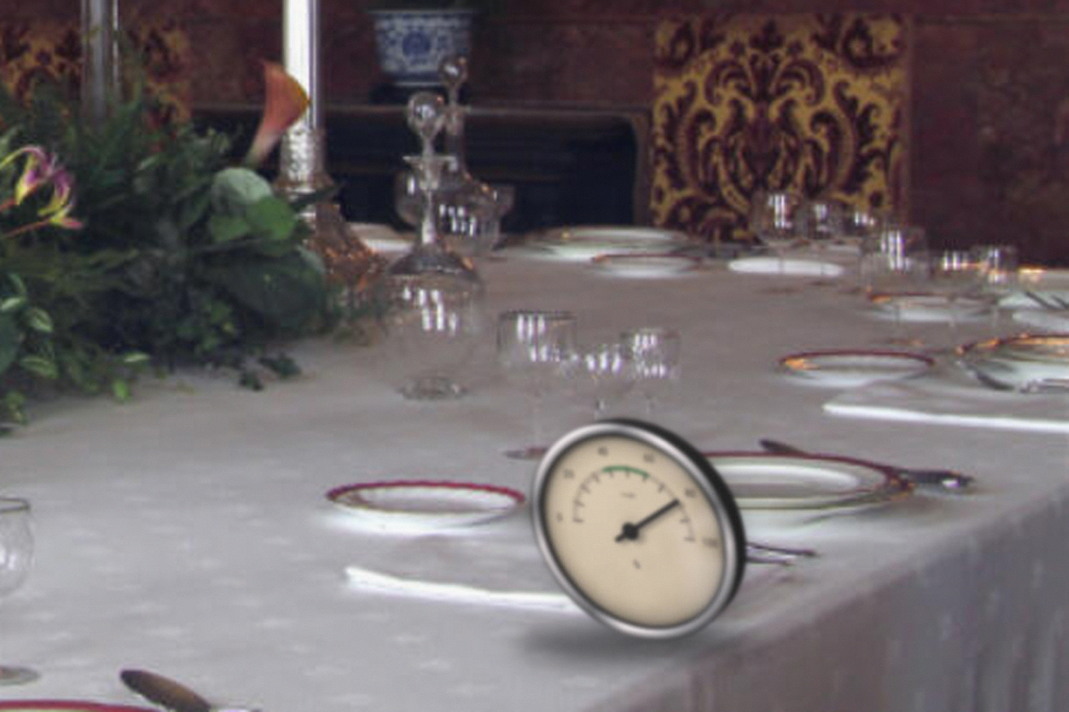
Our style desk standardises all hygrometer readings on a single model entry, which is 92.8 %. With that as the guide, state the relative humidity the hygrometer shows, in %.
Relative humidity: 80 %
